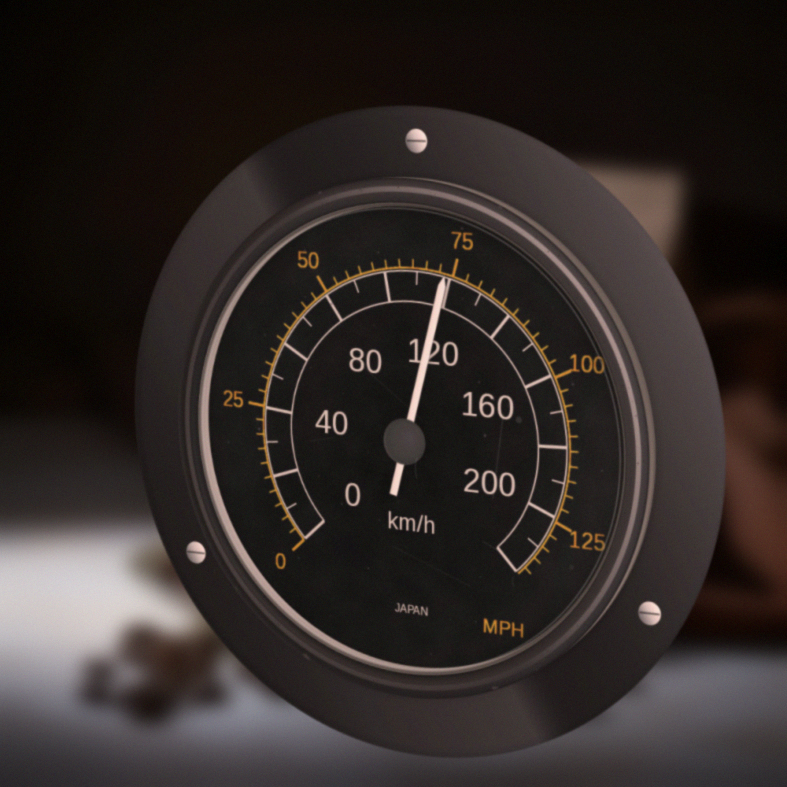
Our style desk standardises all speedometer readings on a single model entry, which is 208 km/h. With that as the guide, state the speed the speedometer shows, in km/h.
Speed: 120 km/h
